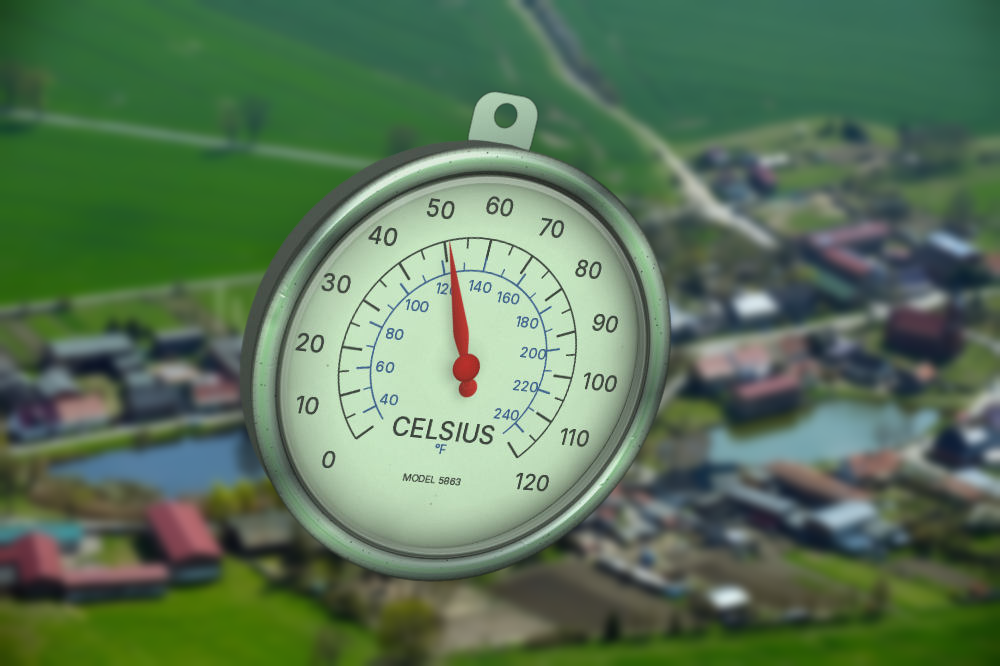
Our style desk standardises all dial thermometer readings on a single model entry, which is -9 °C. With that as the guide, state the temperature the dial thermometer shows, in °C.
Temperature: 50 °C
